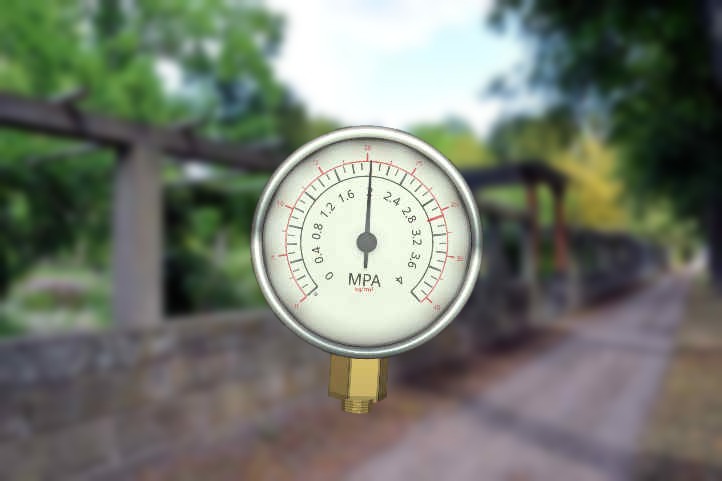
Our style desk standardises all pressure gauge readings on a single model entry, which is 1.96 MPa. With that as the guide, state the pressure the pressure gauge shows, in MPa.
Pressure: 2 MPa
